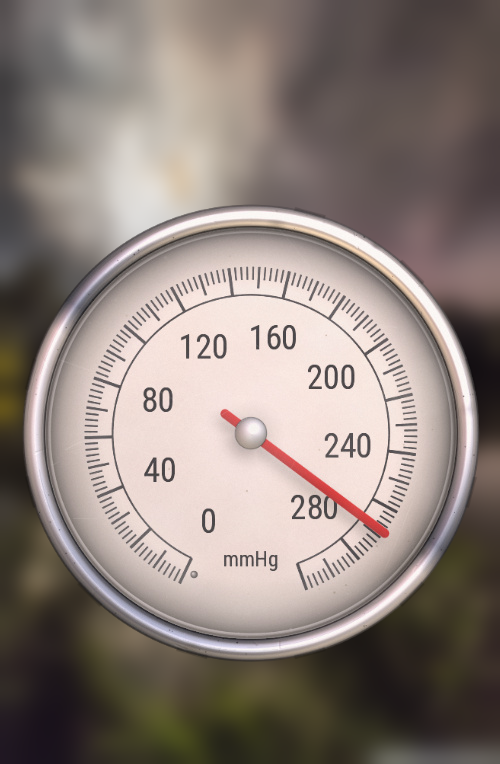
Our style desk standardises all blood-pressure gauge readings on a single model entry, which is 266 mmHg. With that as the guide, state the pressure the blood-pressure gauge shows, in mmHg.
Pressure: 268 mmHg
